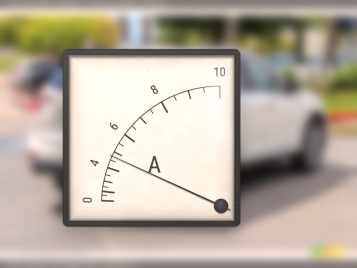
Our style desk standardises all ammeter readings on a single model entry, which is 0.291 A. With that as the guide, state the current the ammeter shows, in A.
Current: 4.75 A
